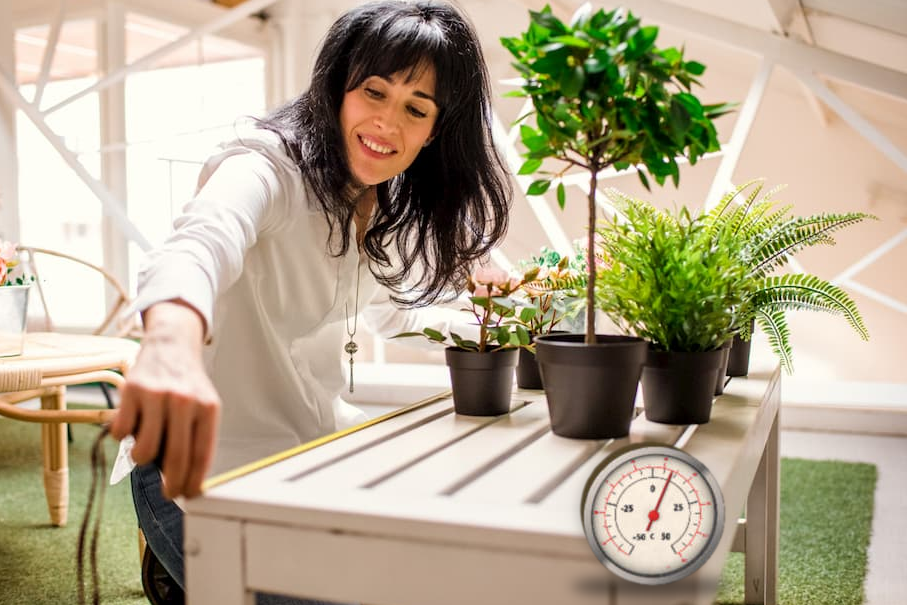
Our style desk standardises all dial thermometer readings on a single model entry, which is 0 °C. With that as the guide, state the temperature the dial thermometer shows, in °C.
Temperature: 7.5 °C
